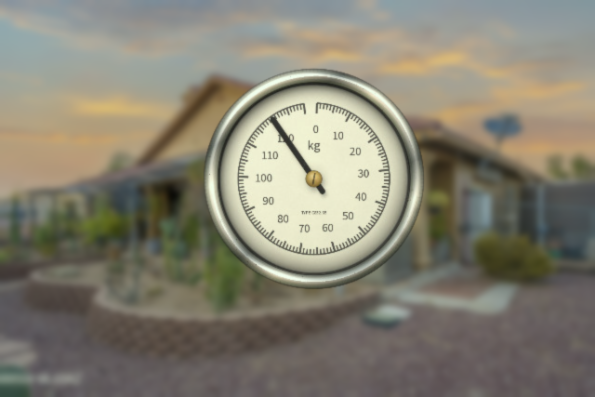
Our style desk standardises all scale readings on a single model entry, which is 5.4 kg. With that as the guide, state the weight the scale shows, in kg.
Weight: 120 kg
